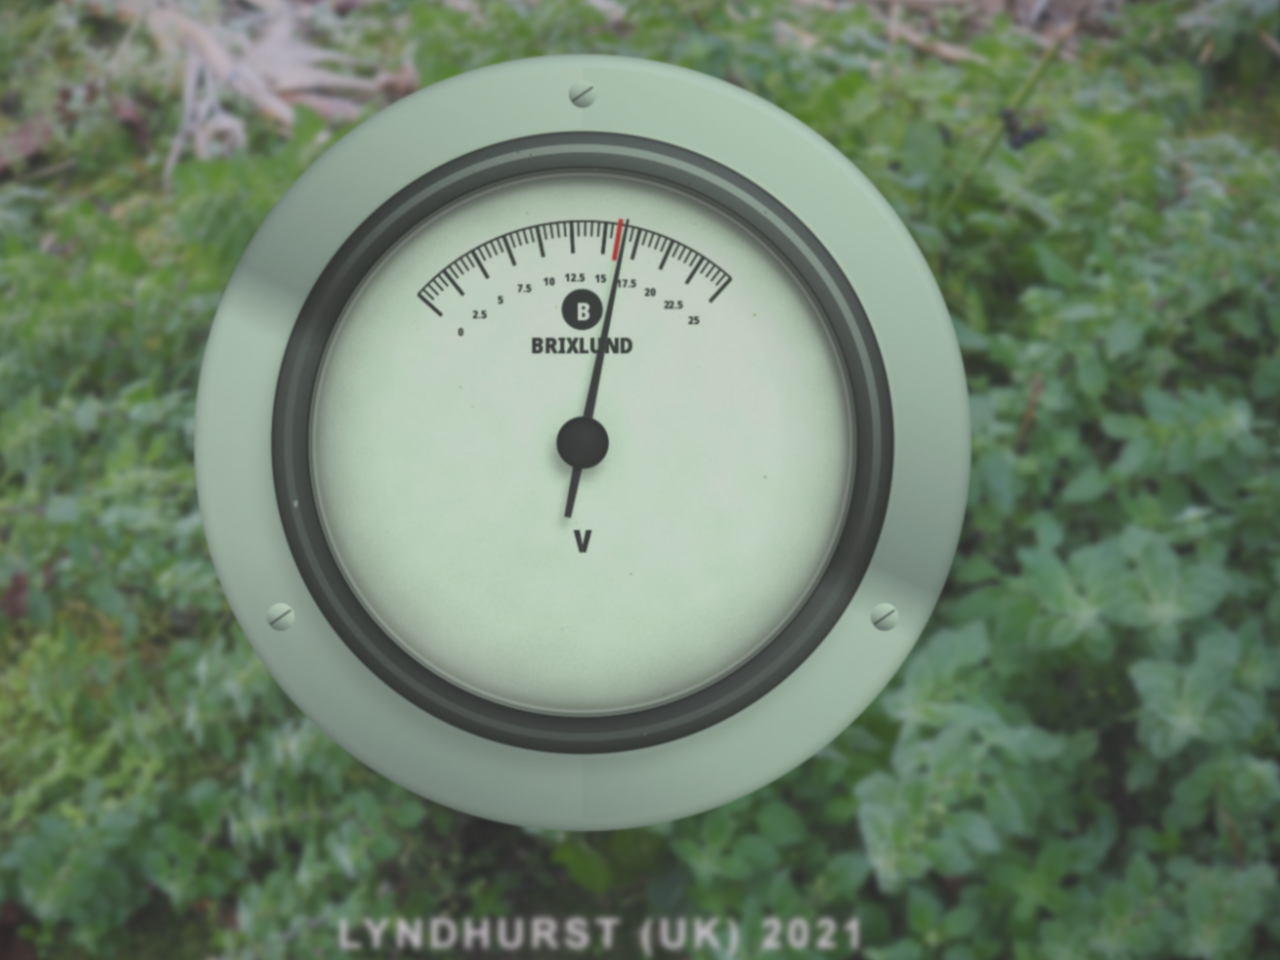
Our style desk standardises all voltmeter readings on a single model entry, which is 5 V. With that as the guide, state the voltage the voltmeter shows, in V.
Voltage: 16.5 V
